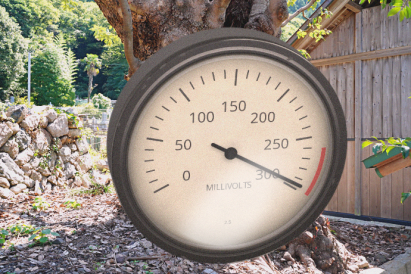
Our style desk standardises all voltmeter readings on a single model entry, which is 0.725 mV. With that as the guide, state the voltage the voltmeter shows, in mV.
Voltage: 295 mV
